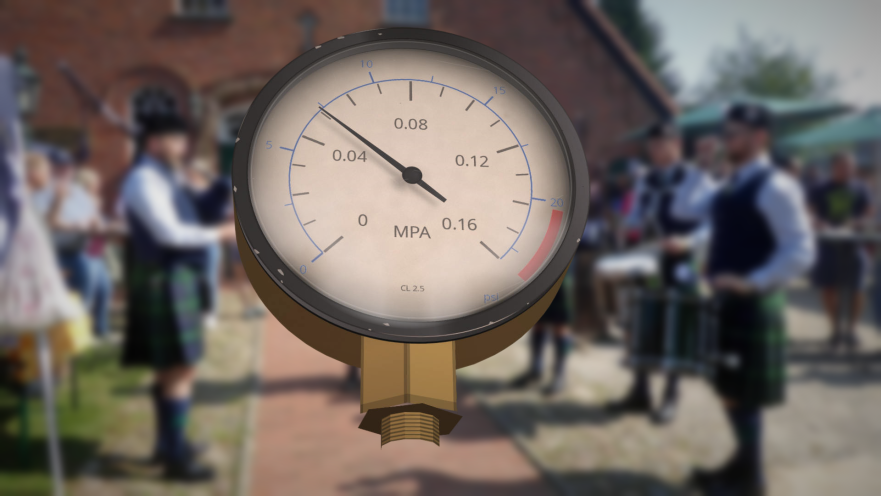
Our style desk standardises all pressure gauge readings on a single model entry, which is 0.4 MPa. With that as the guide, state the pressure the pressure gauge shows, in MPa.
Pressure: 0.05 MPa
